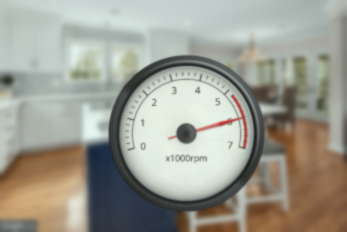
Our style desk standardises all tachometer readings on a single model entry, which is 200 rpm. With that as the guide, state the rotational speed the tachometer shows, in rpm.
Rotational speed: 6000 rpm
